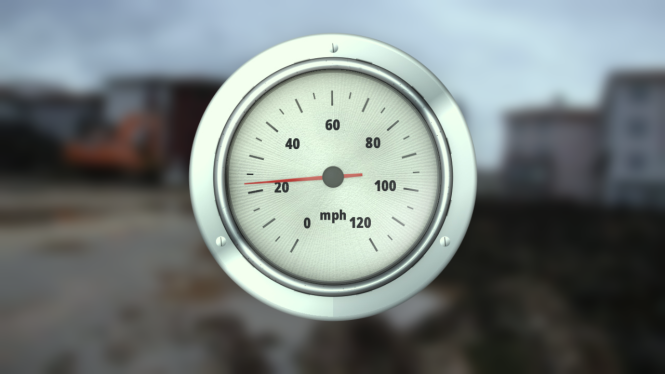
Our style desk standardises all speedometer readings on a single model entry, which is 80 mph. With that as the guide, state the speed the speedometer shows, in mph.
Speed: 22.5 mph
